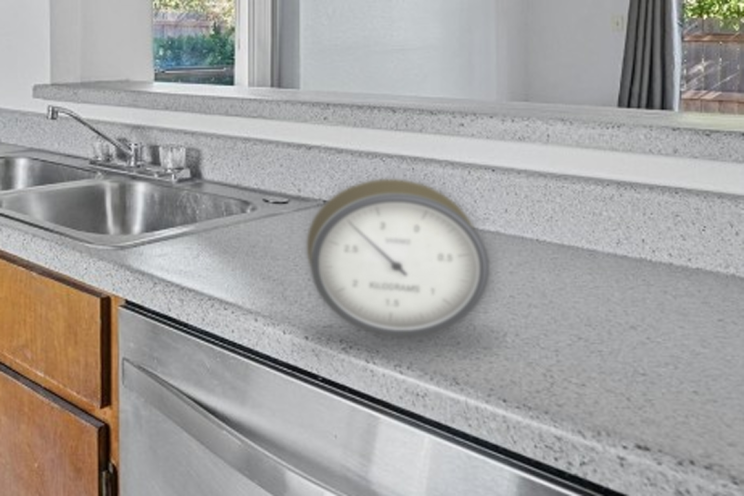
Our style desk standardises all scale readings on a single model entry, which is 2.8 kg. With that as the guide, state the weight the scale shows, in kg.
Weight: 2.75 kg
